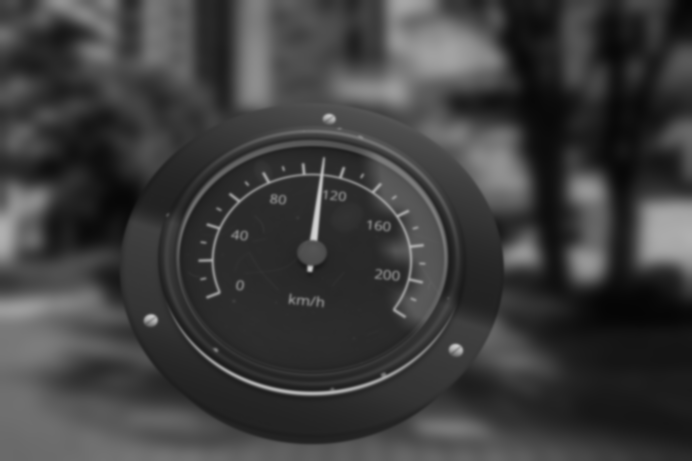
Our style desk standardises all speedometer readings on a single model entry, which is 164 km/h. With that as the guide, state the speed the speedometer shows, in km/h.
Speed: 110 km/h
